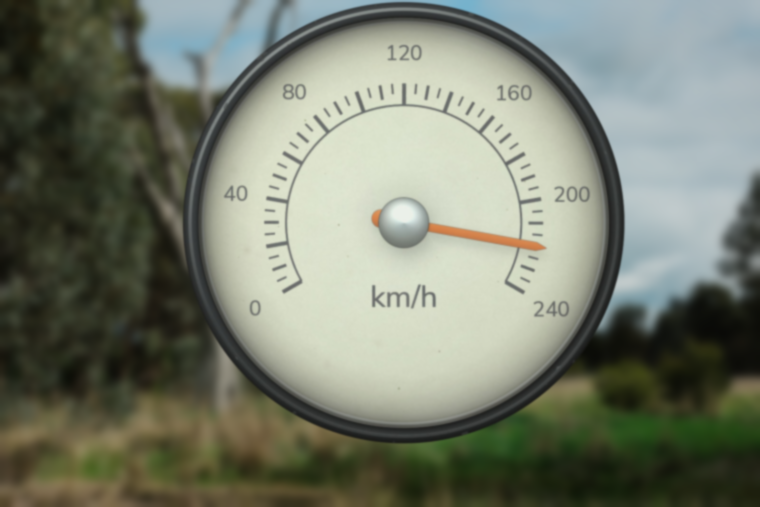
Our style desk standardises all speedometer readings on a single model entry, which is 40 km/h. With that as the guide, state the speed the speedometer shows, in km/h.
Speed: 220 km/h
